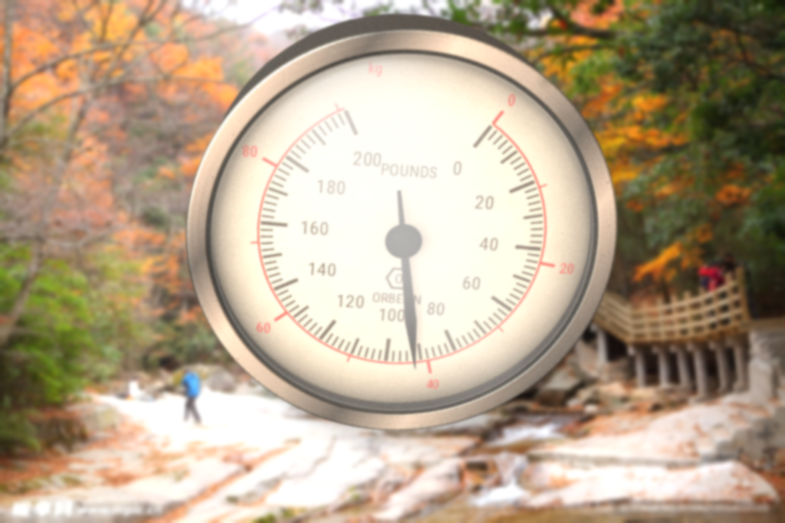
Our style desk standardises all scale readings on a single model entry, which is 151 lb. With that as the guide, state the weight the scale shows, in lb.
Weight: 92 lb
